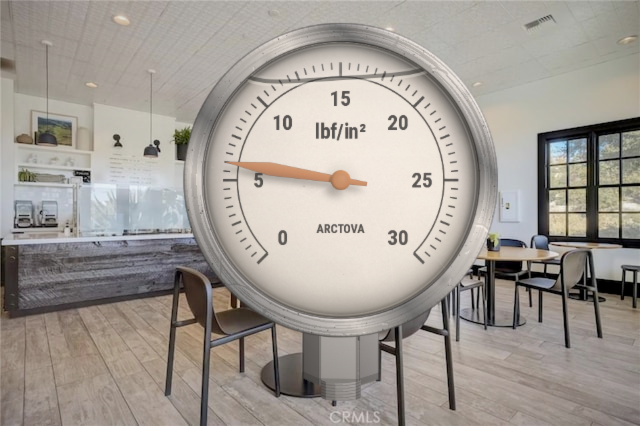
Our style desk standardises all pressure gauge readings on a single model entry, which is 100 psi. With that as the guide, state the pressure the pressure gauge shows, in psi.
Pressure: 6 psi
